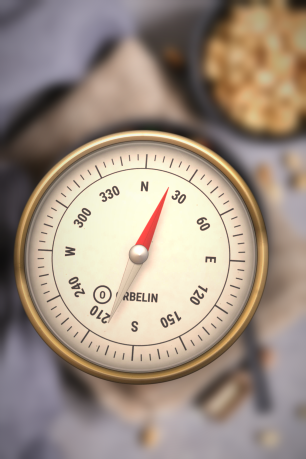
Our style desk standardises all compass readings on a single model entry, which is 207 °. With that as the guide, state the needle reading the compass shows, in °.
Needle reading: 20 °
